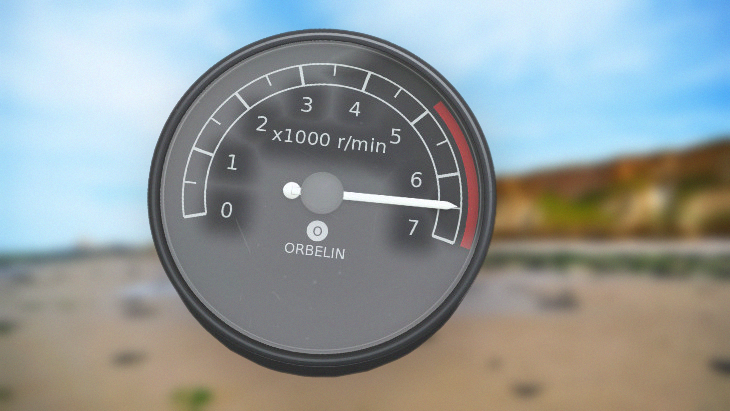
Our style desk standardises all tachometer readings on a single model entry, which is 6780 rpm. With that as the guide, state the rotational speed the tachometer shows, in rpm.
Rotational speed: 6500 rpm
